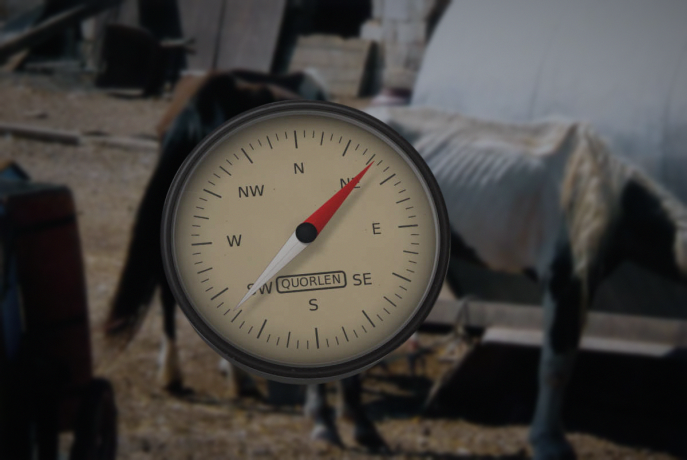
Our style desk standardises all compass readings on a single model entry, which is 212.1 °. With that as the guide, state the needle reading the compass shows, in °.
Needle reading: 47.5 °
